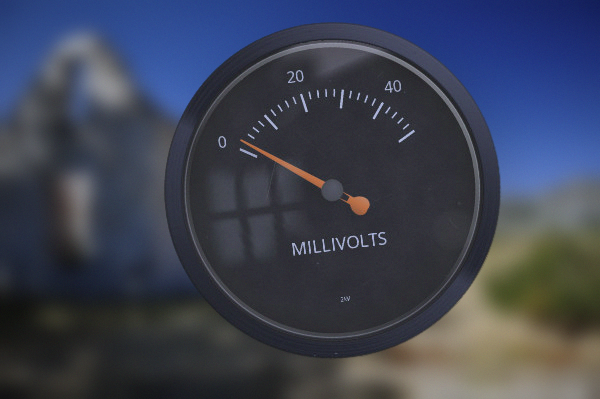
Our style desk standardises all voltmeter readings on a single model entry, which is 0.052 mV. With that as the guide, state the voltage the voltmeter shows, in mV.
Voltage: 2 mV
